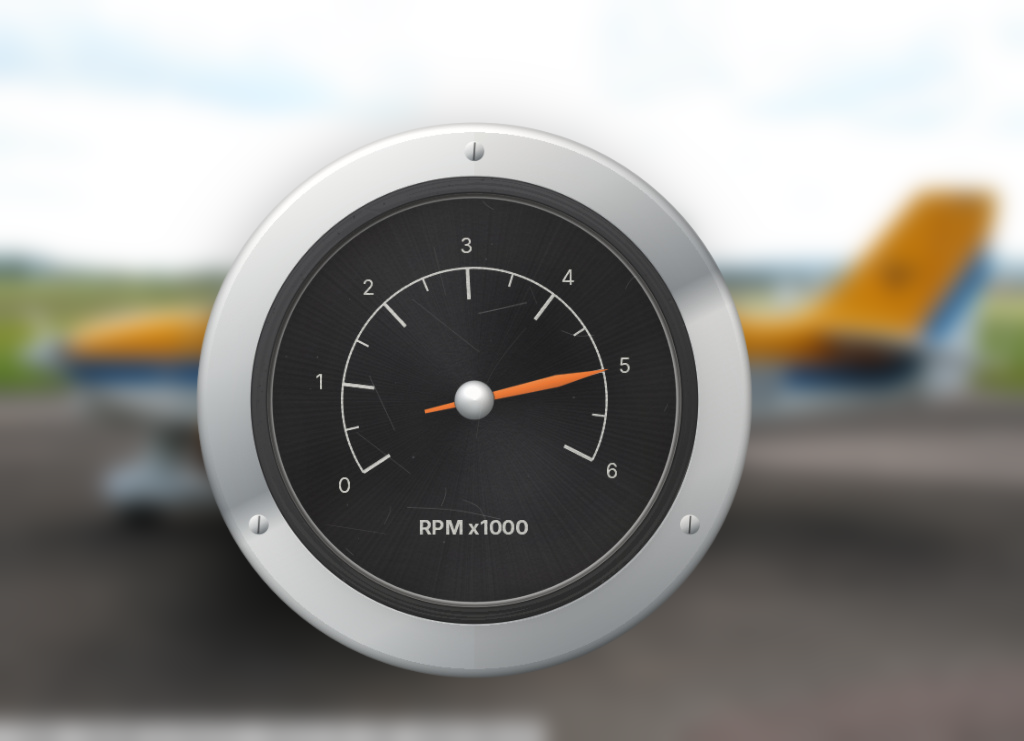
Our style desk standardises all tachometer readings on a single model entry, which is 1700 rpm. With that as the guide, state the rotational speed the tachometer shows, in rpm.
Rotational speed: 5000 rpm
